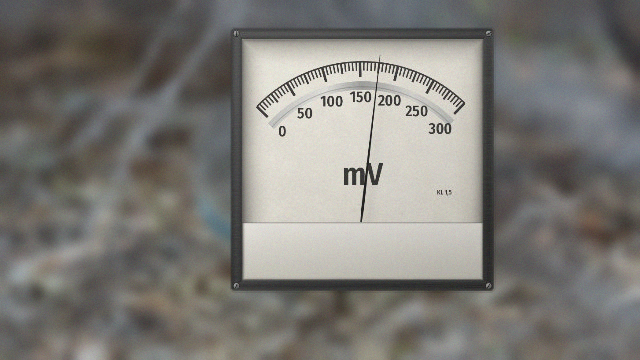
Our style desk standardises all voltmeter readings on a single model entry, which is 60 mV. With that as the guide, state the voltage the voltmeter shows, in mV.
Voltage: 175 mV
